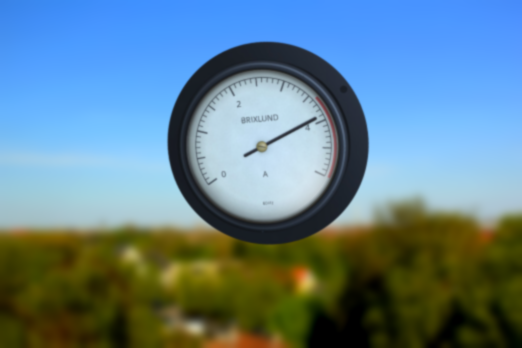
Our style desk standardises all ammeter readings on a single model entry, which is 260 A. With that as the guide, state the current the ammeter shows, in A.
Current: 3.9 A
